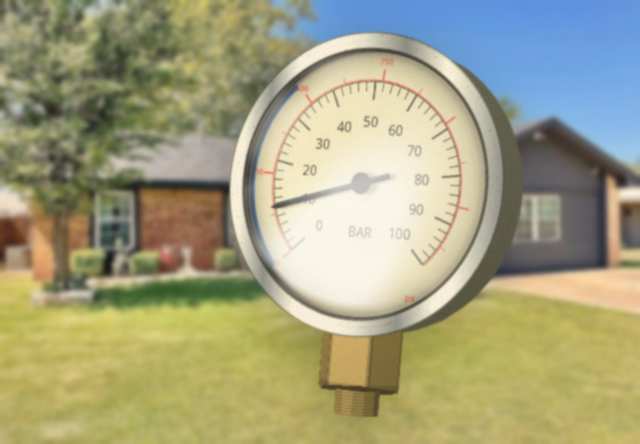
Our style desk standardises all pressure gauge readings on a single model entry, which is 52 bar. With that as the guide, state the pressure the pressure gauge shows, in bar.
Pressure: 10 bar
